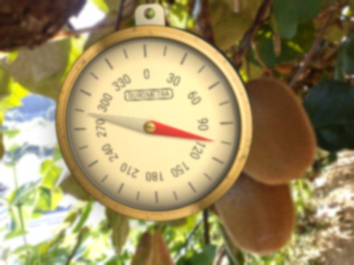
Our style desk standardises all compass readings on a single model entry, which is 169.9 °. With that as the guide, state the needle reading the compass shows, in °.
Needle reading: 105 °
